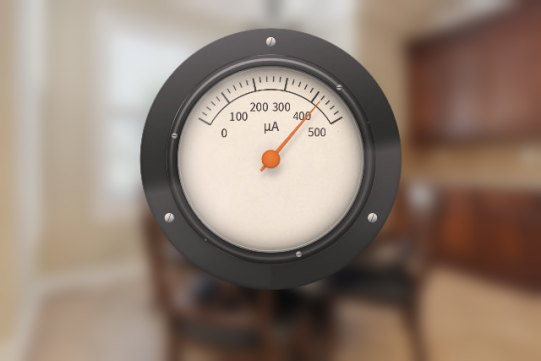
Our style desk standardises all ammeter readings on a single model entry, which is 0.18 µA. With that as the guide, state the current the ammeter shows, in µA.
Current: 420 µA
